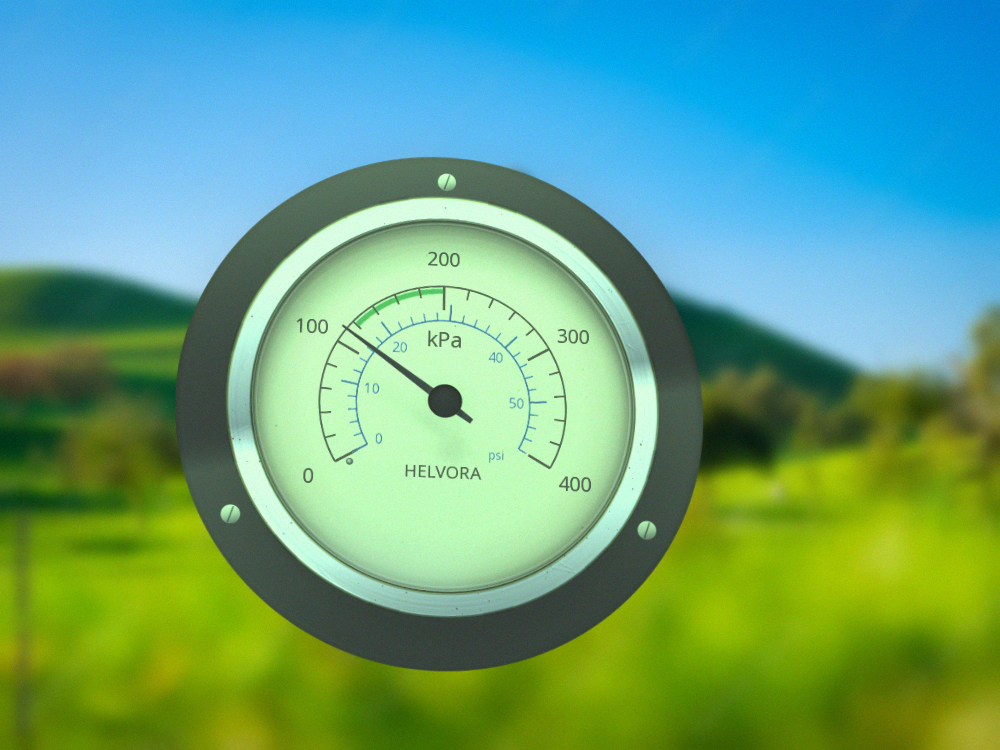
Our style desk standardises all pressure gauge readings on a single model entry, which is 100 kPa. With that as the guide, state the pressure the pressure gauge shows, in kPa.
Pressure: 110 kPa
